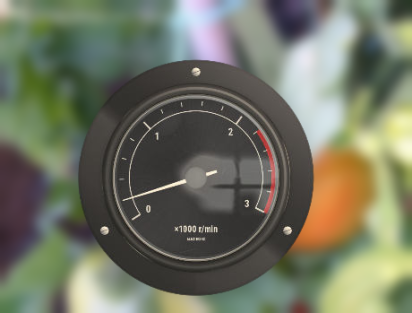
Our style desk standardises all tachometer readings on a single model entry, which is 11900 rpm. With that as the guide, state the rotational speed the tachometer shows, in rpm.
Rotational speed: 200 rpm
